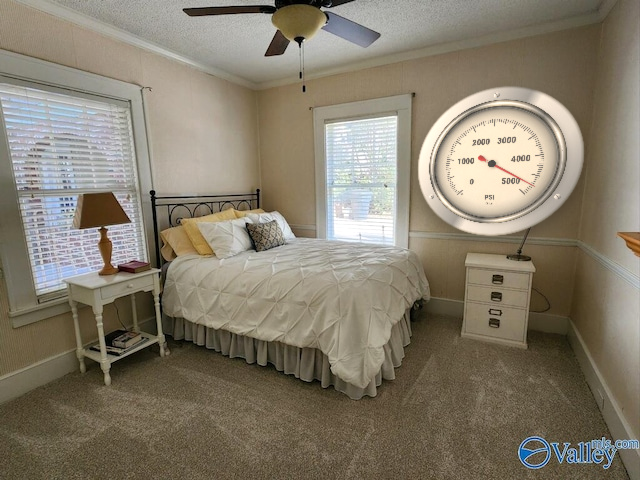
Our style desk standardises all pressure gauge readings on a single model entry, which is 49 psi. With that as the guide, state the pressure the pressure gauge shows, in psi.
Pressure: 4750 psi
